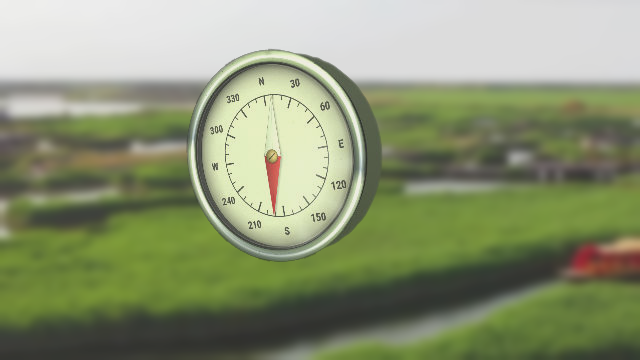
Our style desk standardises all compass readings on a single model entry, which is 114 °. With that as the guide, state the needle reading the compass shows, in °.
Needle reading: 190 °
